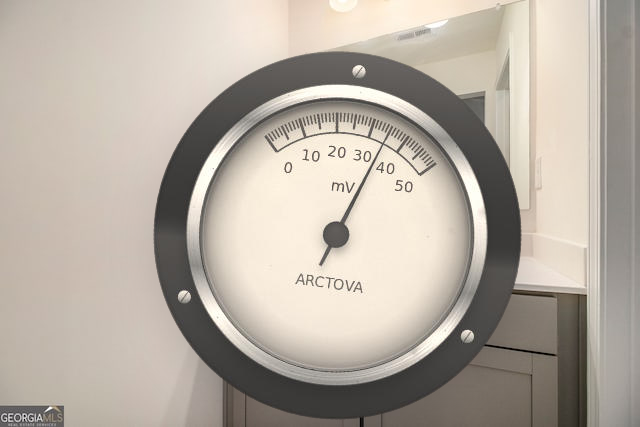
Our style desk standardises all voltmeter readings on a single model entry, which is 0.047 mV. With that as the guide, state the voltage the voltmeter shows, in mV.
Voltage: 35 mV
